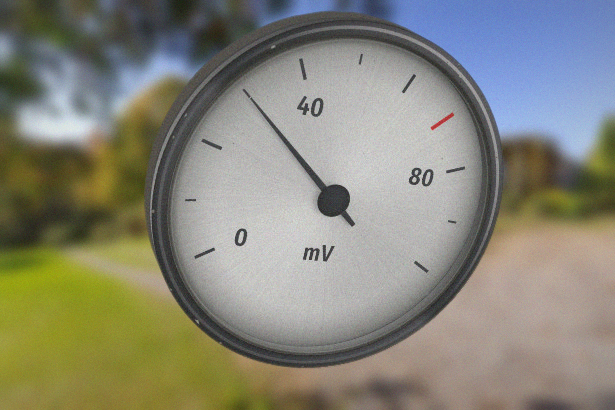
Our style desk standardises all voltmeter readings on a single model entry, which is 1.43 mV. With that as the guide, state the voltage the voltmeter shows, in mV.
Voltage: 30 mV
